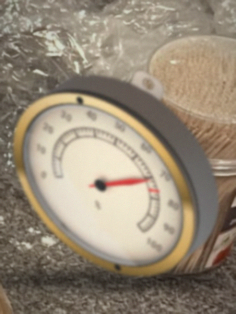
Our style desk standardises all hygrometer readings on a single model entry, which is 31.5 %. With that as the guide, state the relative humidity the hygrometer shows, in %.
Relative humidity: 70 %
